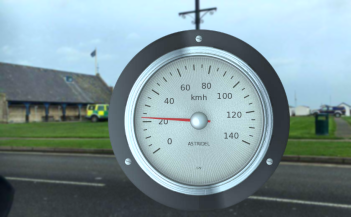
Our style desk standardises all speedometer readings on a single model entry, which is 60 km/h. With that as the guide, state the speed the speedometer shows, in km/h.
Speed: 22.5 km/h
